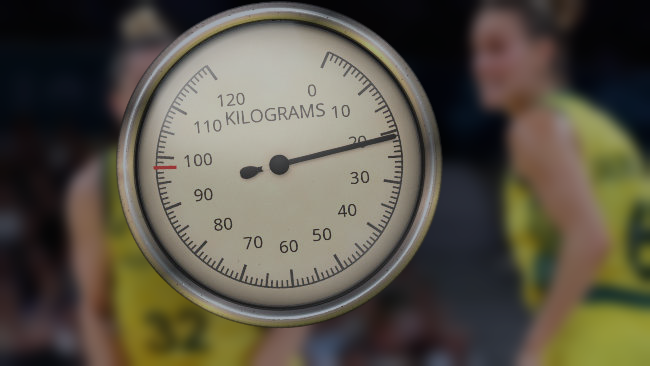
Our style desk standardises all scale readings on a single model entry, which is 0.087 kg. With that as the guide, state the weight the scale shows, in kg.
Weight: 21 kg
